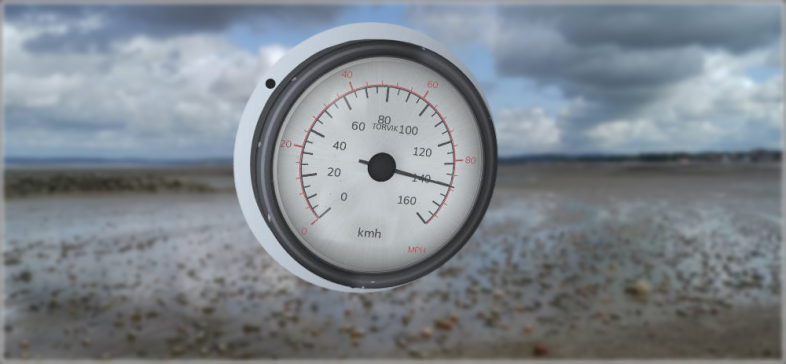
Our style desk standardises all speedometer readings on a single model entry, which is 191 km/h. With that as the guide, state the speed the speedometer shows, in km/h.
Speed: 140 km/h
